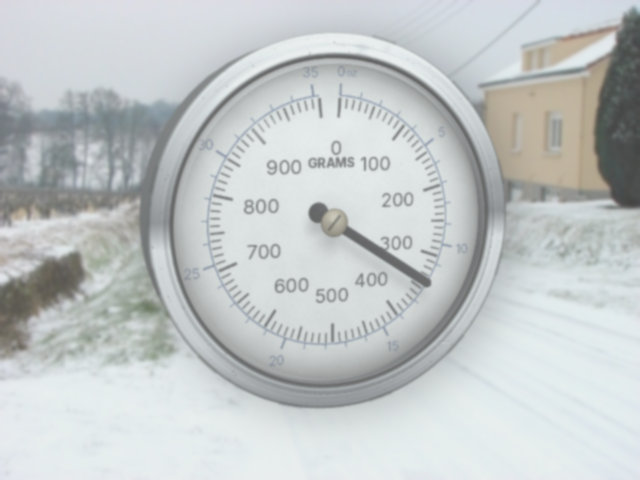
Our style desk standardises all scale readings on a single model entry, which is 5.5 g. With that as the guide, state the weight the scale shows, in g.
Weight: 340 g
